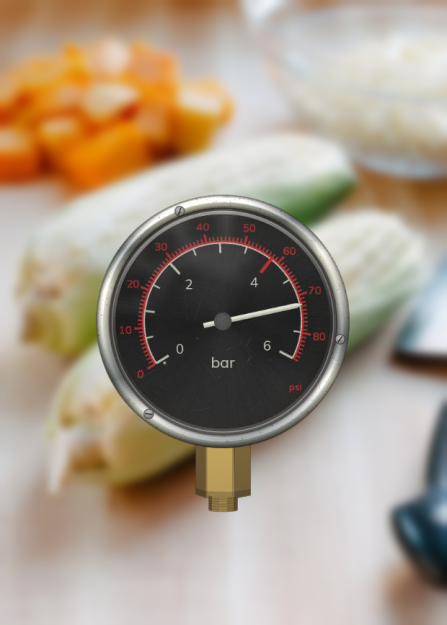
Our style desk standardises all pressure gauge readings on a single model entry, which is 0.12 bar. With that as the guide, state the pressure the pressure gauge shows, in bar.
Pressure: 5 bar
